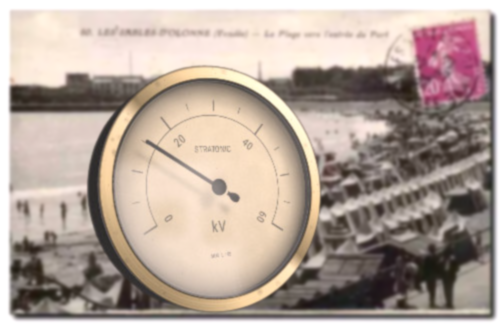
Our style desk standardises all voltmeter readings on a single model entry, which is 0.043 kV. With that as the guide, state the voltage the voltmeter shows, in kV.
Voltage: 15 kV
